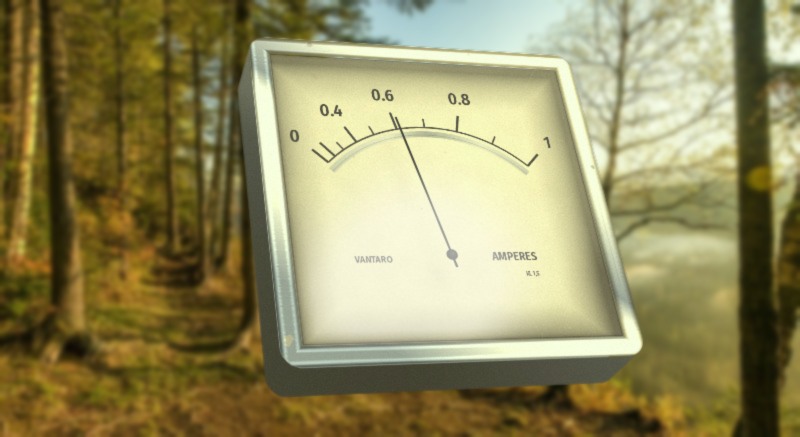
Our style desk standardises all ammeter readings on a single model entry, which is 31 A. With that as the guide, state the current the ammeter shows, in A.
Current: 0.6 A
